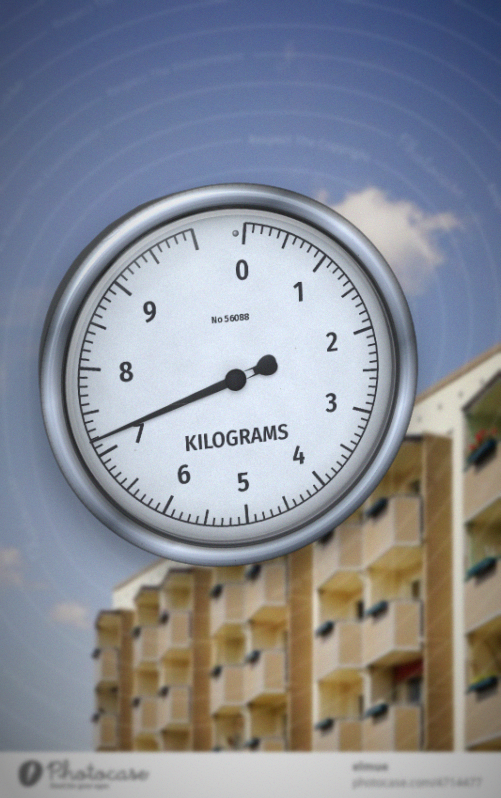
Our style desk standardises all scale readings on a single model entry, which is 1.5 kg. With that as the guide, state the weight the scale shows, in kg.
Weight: 7.2 kg
